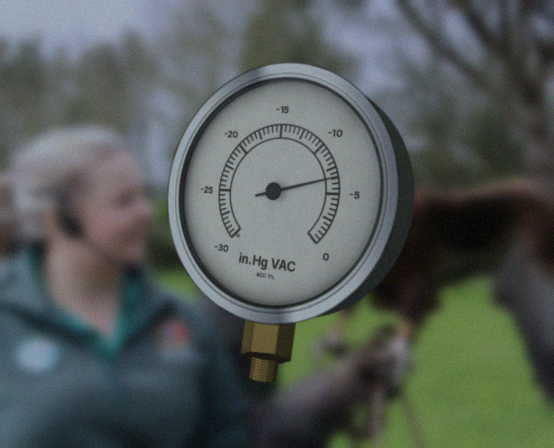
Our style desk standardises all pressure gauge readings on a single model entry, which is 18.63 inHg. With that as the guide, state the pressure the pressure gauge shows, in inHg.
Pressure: -6.5 inHg
